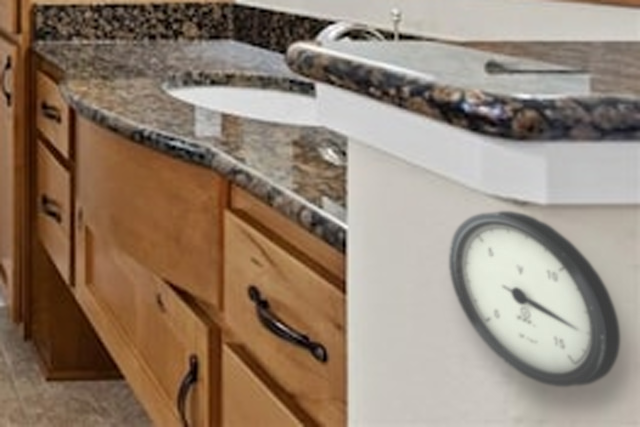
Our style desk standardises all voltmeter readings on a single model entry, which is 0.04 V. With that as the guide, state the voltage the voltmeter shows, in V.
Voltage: 13 V
